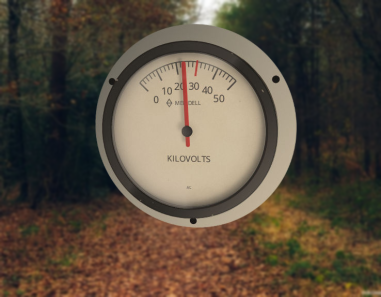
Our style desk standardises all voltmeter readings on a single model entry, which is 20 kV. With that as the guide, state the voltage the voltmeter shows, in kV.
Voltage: 24 kV
